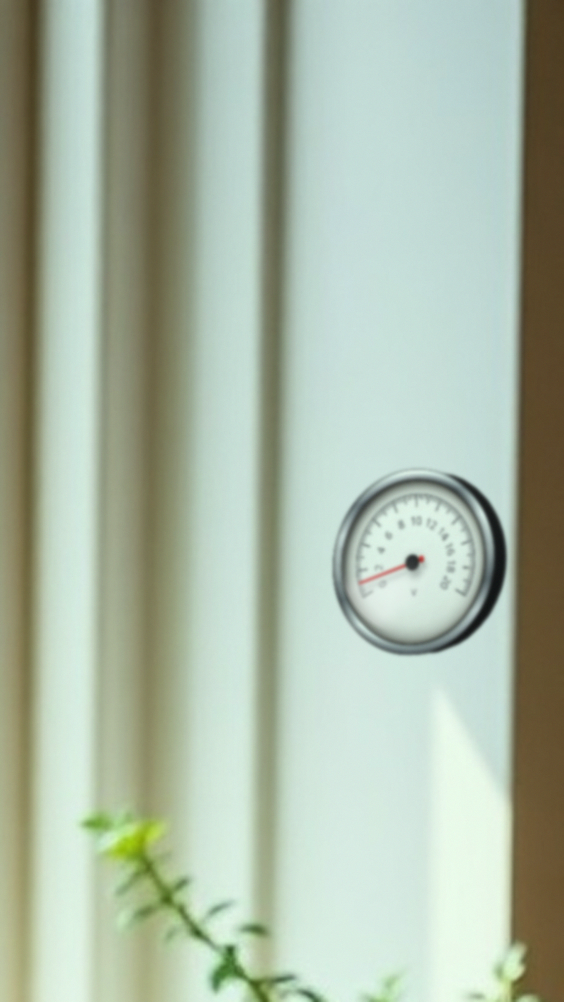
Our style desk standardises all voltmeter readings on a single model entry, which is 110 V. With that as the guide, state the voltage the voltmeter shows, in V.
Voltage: 1 V
